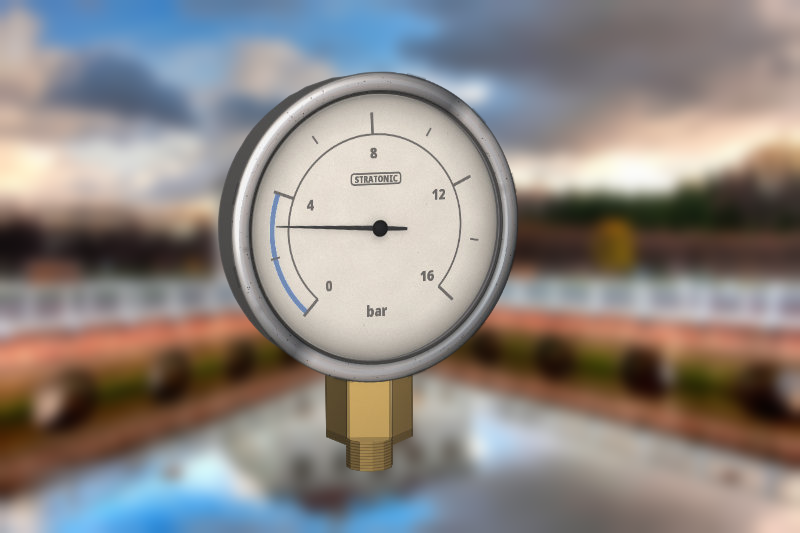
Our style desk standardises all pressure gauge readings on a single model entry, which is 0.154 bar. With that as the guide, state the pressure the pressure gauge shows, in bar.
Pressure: 3 bar
